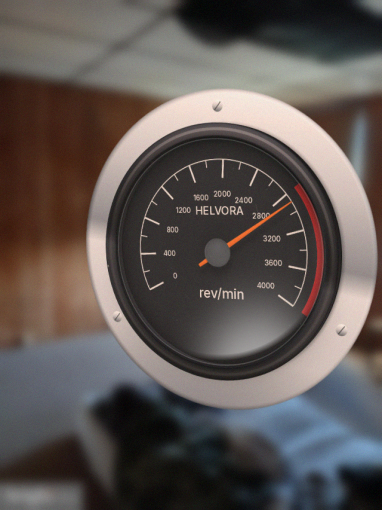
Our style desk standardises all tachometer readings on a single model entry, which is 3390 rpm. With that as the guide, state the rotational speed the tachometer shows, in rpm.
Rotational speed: 2900 rpm
